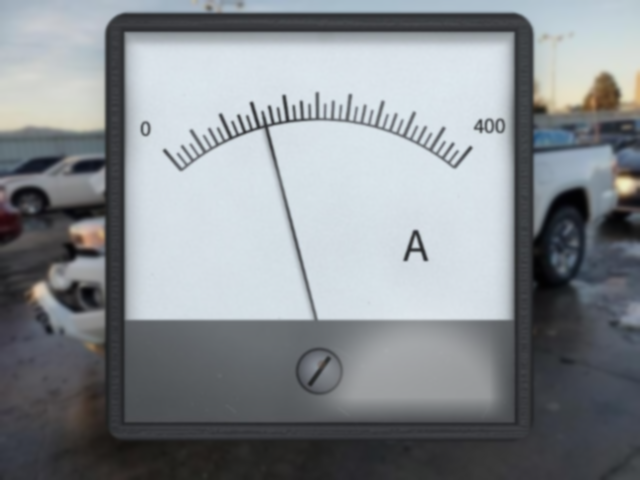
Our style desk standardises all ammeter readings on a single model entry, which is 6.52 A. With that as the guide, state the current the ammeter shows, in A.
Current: 130 A
